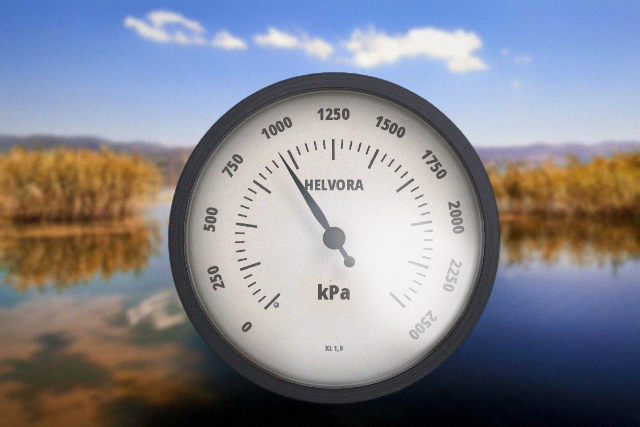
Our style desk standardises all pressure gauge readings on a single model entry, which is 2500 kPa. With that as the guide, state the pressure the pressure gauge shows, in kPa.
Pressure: 950 kPa
